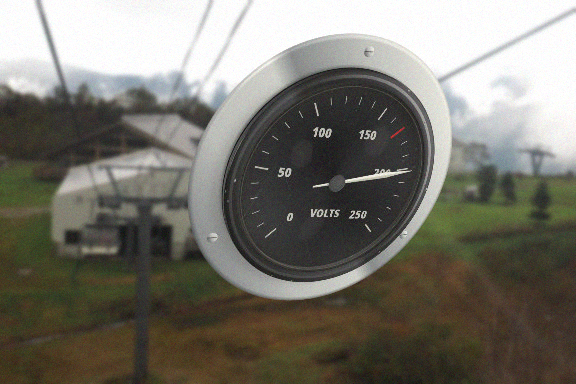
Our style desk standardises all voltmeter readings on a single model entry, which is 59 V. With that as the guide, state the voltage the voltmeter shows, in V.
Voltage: 200 V
